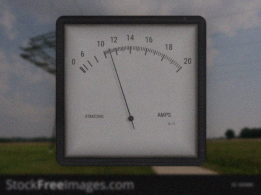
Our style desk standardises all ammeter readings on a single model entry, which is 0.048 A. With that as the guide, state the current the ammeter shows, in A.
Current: 11 A
